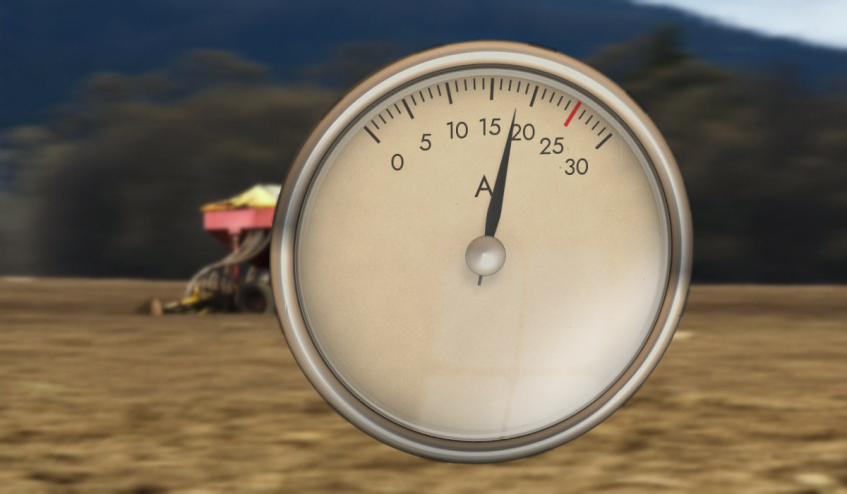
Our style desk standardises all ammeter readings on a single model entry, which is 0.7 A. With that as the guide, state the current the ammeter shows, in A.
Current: 18 A
